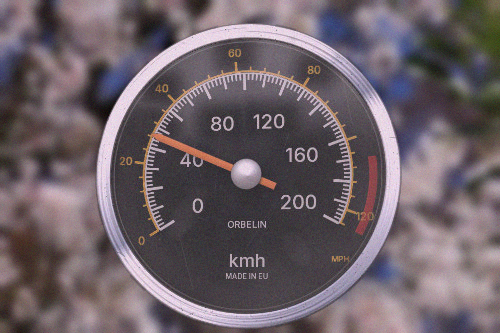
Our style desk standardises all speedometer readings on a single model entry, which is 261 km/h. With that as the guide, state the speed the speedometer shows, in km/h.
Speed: 46 km/h
